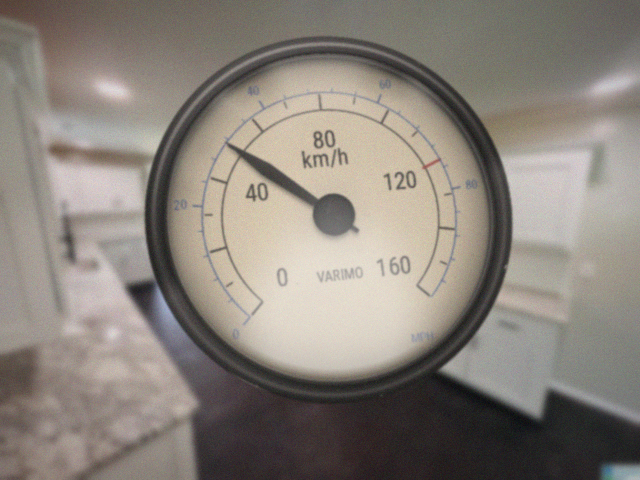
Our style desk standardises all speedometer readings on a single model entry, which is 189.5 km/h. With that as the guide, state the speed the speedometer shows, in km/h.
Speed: 50 km/h
